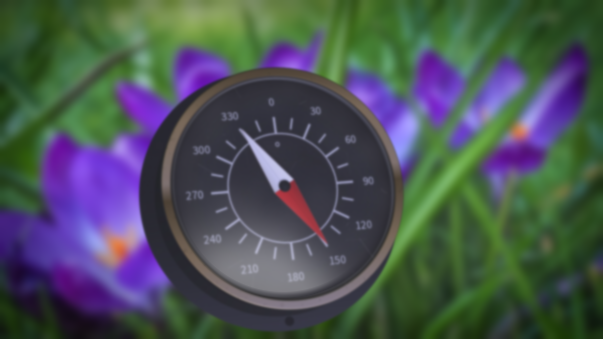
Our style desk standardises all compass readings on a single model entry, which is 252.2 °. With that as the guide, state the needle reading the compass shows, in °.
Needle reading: 150 °
